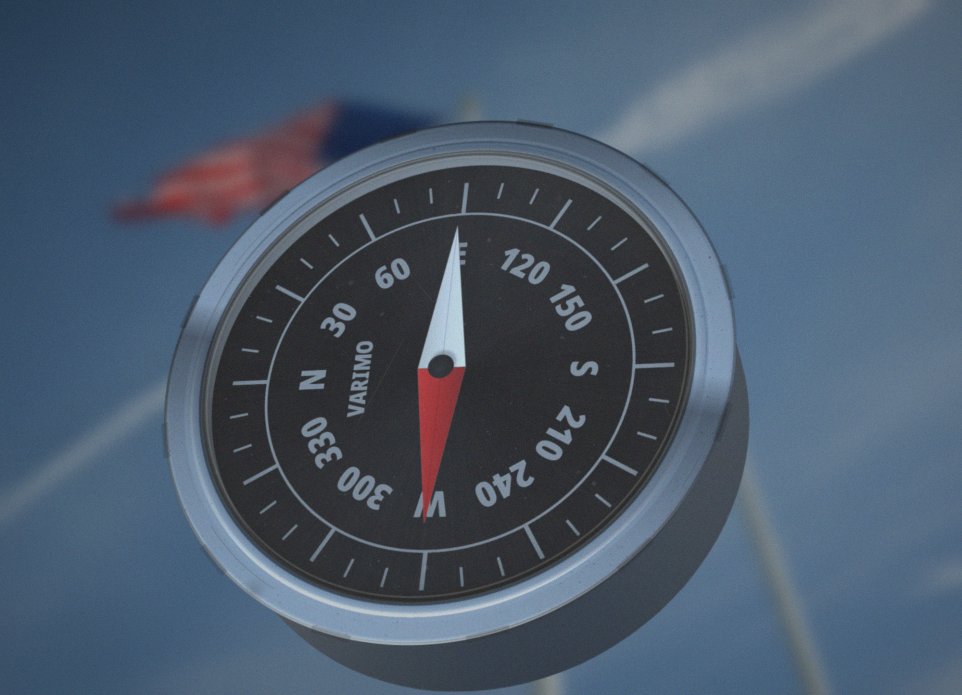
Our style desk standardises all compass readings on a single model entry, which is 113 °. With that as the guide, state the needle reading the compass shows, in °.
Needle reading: 270 °
